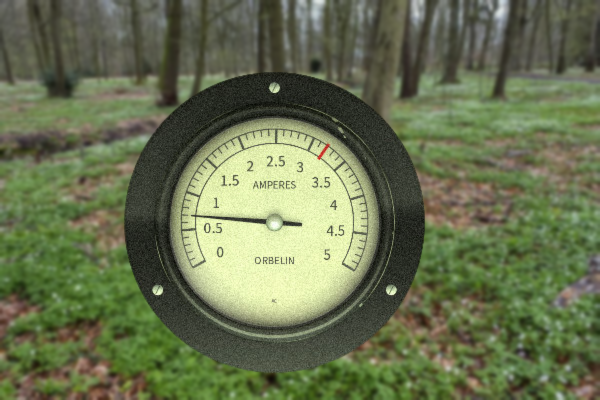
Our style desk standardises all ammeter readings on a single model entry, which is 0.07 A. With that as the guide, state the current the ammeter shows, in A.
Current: 0.7 A
